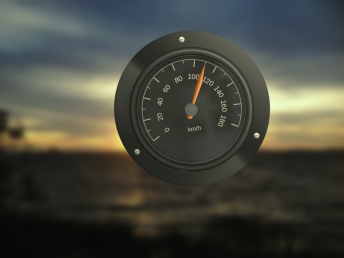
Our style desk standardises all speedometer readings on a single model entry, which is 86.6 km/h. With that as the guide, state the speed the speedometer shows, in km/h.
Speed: 110 km/h
